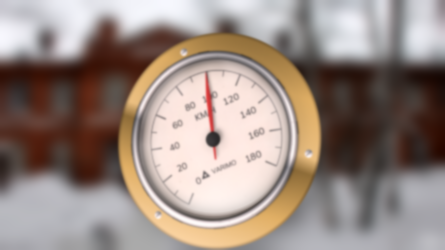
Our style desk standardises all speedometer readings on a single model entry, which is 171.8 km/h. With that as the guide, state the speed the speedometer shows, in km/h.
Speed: 100 km/h
